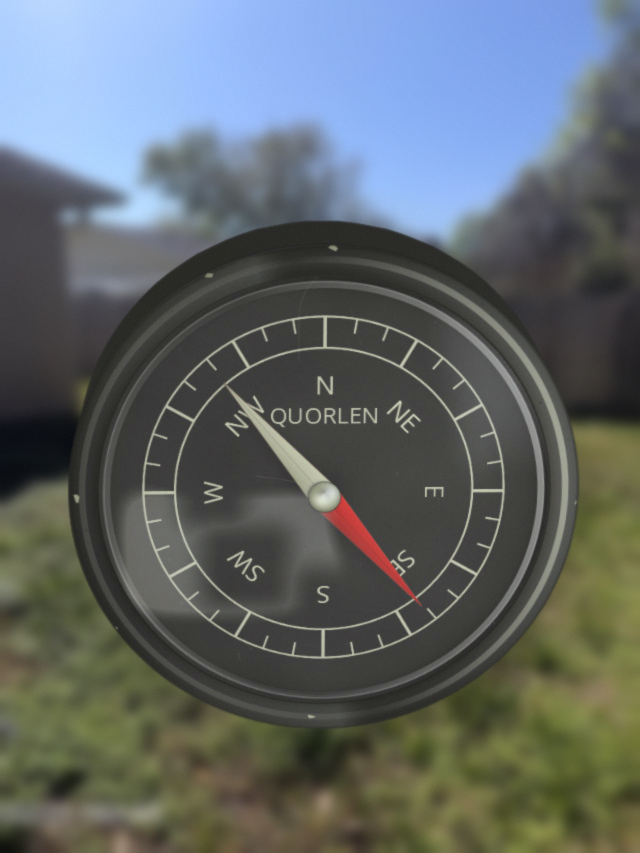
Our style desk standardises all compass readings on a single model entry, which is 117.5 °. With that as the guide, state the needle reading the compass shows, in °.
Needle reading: 140 °
